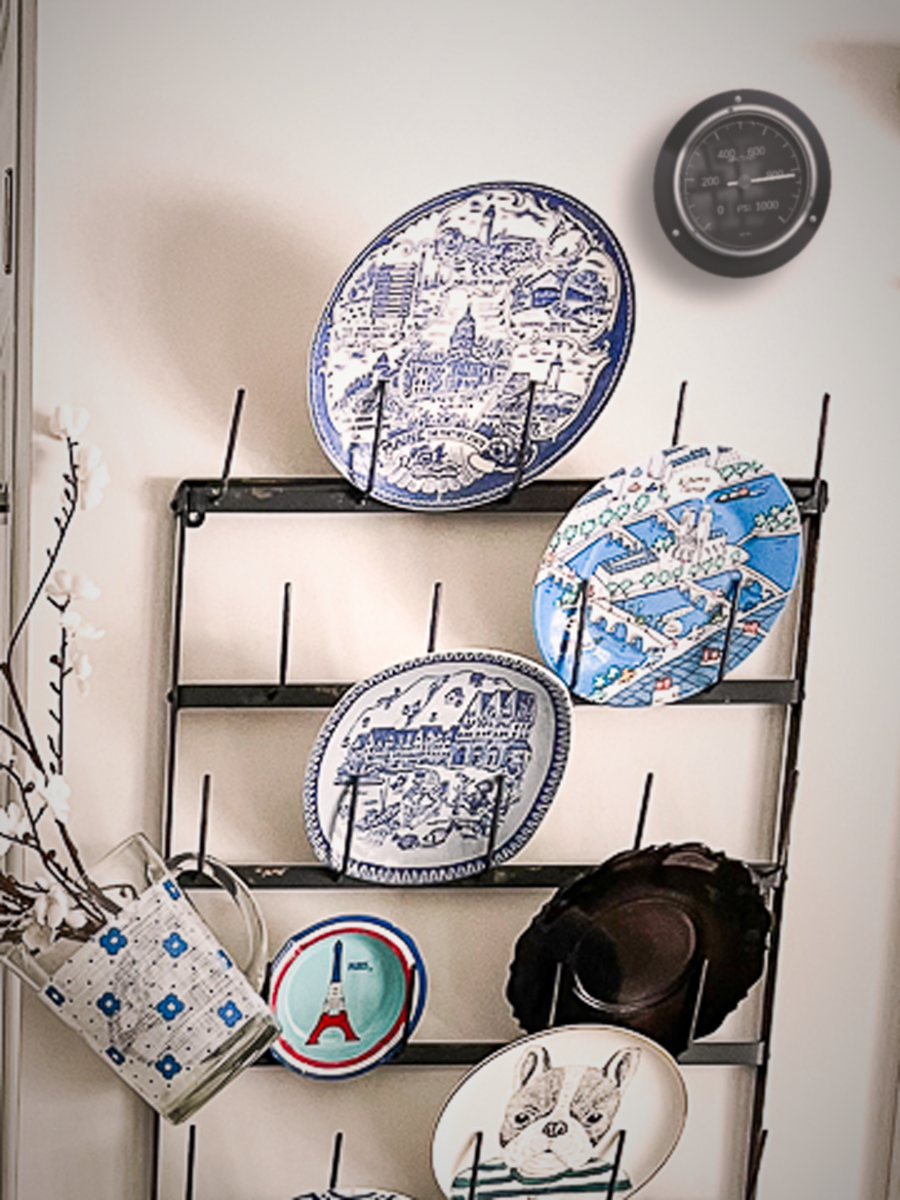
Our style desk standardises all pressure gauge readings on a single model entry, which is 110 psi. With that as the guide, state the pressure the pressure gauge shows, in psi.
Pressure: 825 psi
